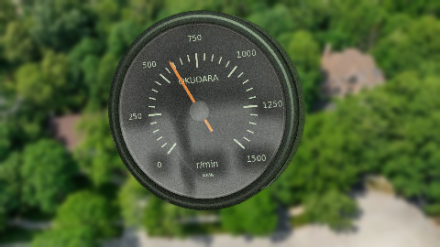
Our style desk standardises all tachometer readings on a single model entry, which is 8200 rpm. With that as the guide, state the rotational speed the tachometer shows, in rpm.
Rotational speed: 600 rpm
